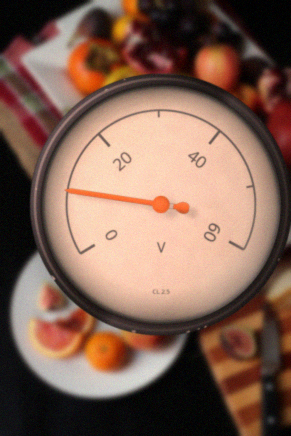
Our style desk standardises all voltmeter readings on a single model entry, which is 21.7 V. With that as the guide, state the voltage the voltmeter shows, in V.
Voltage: 10 V
